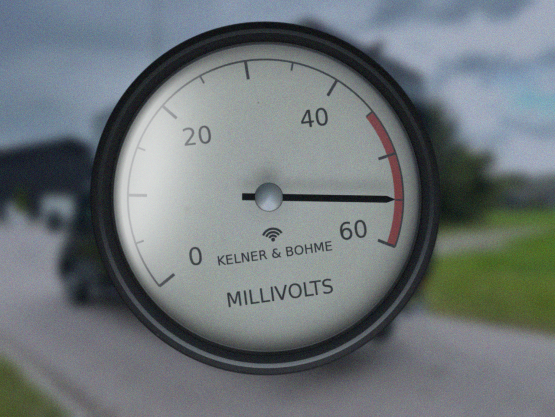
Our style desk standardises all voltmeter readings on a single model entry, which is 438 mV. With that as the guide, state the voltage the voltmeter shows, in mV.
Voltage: 55 mV
